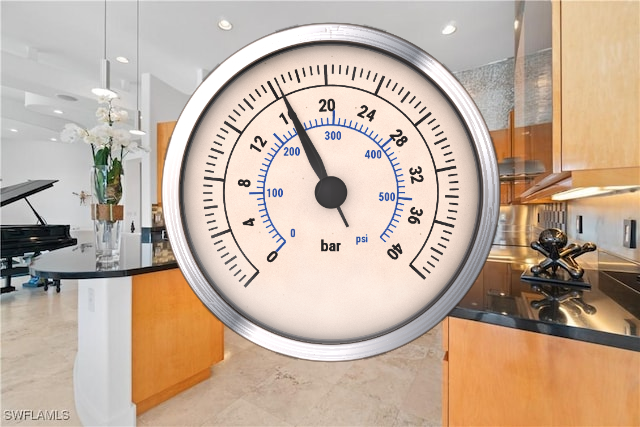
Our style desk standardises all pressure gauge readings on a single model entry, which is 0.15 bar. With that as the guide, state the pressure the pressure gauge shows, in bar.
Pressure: 16.5 bar
